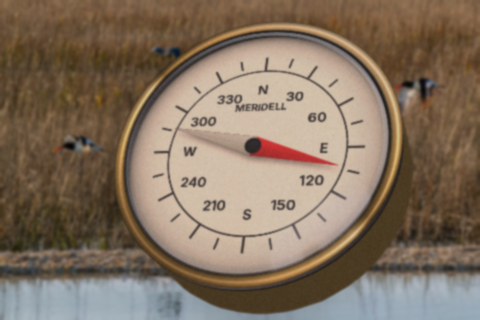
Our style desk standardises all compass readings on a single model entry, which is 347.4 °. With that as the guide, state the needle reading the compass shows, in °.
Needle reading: 105 °
